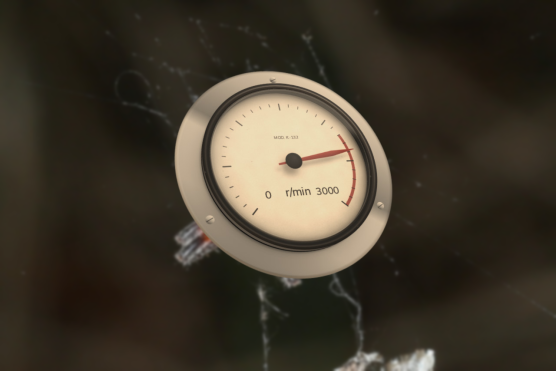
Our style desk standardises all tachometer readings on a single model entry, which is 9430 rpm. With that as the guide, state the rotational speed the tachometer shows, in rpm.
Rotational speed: 2400 rpm
